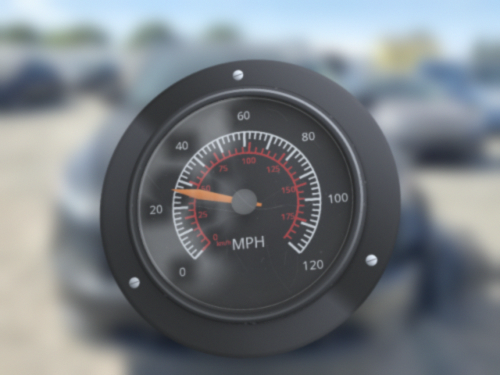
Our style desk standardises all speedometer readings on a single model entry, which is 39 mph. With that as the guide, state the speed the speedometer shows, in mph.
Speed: 26 mph
